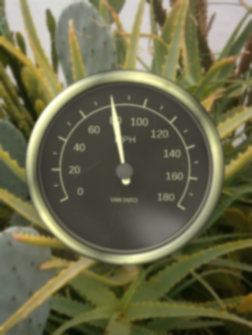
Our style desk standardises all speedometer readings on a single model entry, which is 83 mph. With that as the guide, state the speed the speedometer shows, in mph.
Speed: 80 mph
